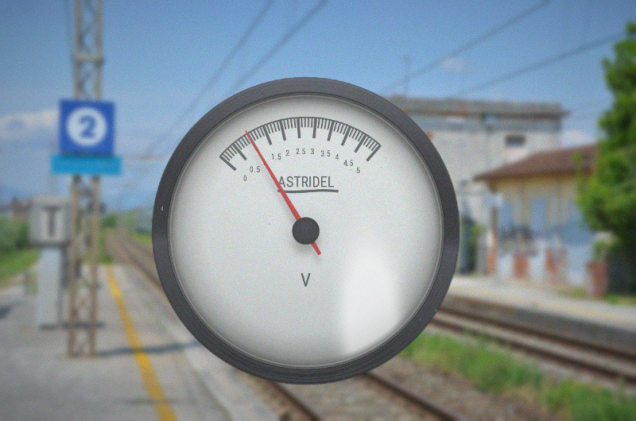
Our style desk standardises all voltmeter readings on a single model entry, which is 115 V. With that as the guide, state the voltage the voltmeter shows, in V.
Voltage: 1 V
